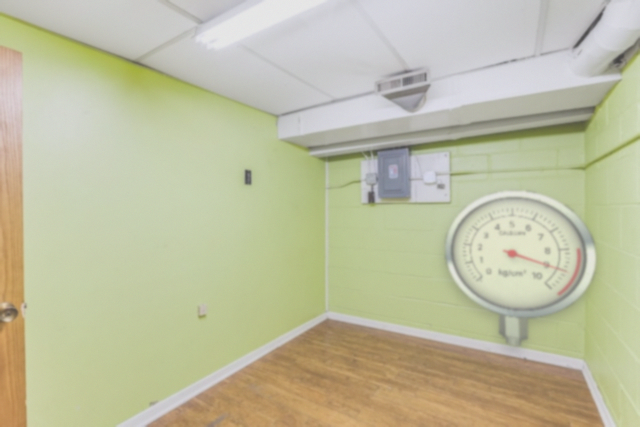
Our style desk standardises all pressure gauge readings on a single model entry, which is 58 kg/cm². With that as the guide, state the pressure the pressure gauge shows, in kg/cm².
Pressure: 9 kg/cm²
